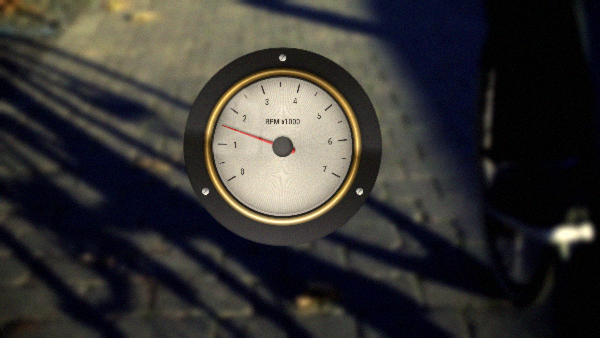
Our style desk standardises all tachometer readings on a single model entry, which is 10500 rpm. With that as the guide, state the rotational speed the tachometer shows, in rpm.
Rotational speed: 1500 rpm
